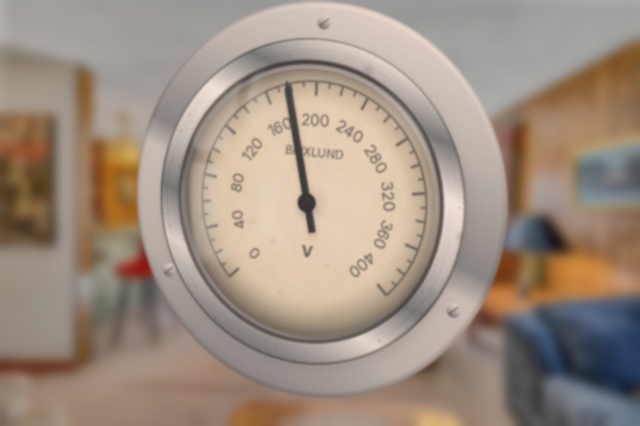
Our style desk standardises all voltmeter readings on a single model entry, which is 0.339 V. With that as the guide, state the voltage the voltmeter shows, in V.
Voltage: 180 V
